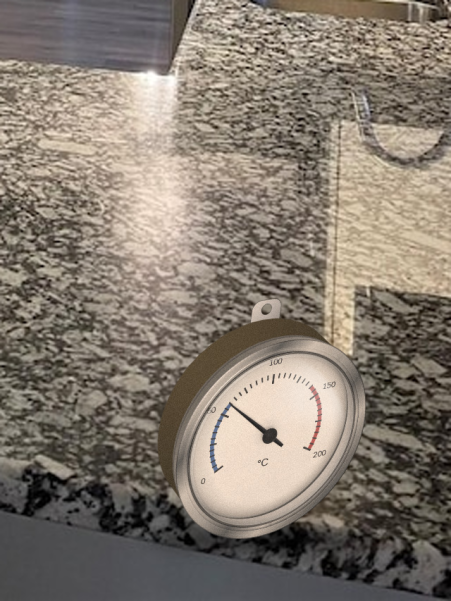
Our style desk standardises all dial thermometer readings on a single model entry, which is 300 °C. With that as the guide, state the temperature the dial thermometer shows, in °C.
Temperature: 60 °C
